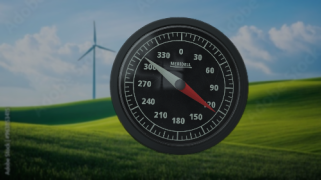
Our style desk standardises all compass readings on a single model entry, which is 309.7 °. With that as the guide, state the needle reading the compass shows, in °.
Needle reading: 125 °
